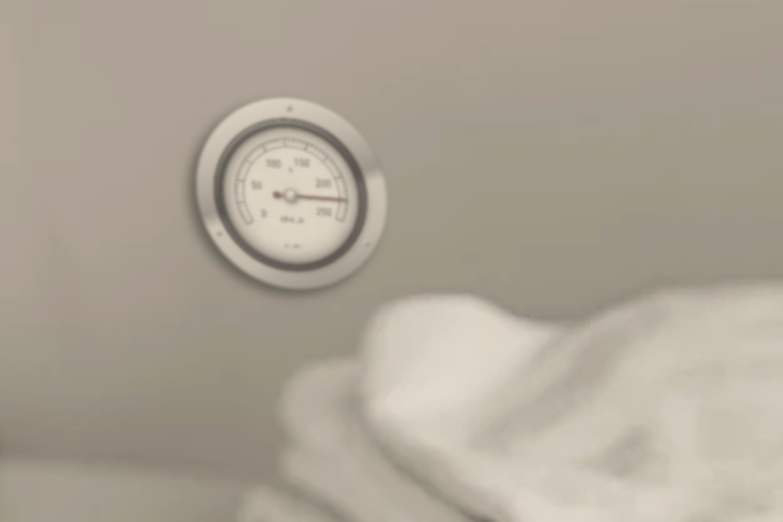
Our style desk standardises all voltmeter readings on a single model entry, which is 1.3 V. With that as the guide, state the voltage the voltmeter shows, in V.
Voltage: 225 V
